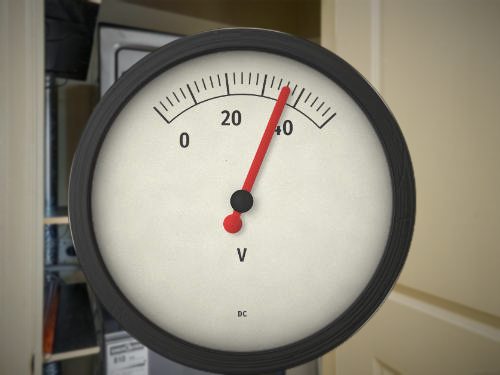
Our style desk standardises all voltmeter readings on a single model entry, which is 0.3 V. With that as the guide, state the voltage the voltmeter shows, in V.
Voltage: 36 V
